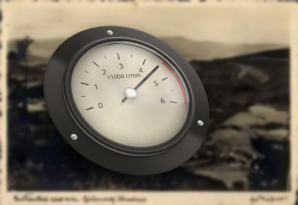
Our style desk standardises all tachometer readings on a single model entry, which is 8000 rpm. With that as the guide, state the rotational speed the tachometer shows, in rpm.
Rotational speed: 4500 rpm
